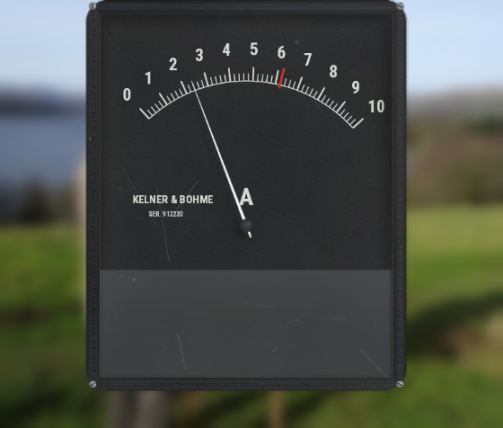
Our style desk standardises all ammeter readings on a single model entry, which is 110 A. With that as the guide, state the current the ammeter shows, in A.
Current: 2.4 A
